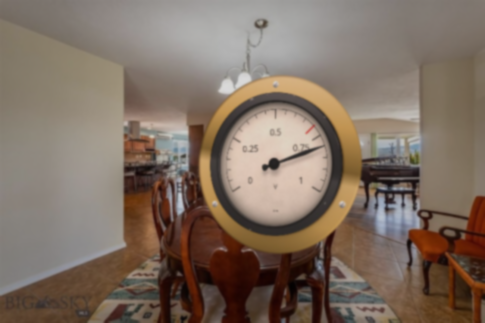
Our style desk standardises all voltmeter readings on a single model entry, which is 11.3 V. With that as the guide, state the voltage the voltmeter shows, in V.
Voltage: 0.8 V
